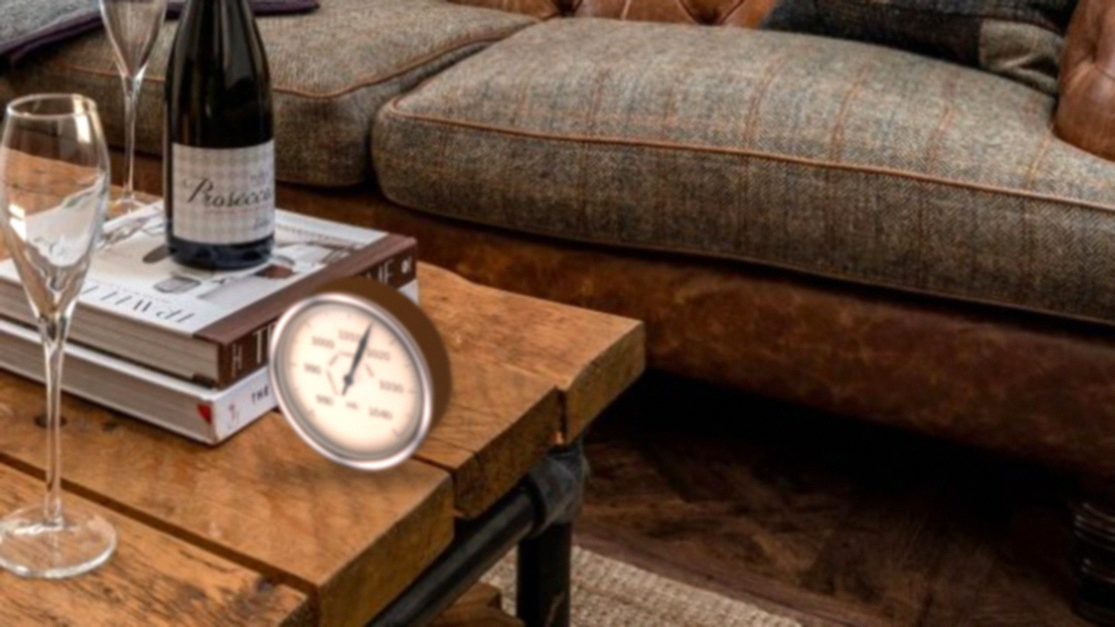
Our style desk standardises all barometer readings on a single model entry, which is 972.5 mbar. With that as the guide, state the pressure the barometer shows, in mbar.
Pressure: 1015 mbar
